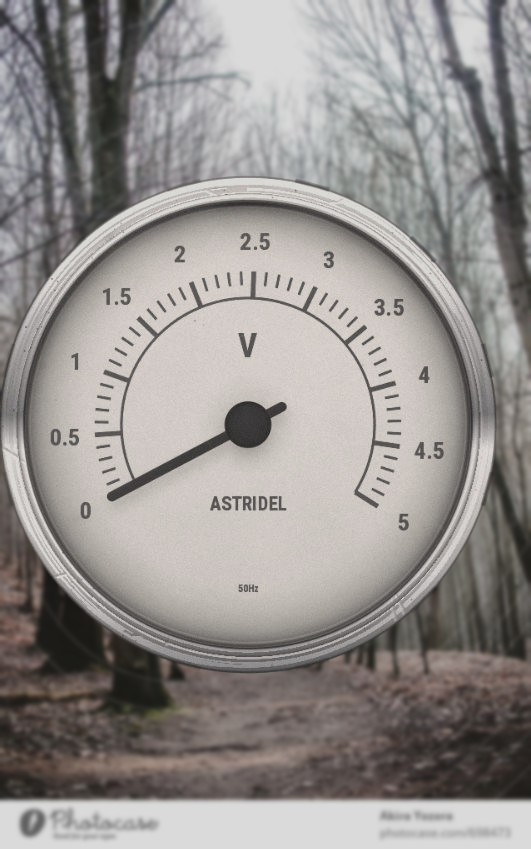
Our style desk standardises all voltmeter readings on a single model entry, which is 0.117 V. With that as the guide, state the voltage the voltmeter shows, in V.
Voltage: 0 V
